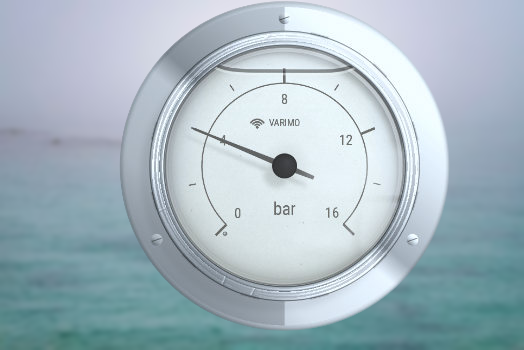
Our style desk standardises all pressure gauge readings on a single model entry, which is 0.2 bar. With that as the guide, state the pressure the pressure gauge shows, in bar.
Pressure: 4 bar
